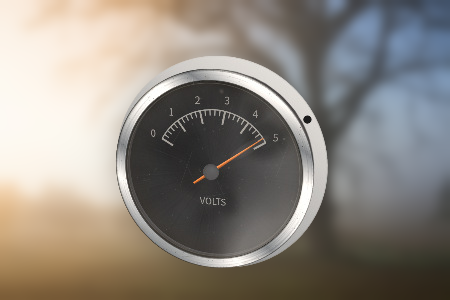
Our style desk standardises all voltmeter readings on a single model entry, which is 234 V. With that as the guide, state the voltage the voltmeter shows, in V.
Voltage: 4.8 V
